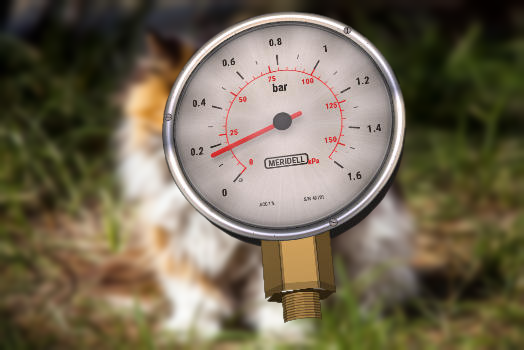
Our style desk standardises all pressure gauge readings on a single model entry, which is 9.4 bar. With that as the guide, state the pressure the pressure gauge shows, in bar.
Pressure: 0.15 bar
